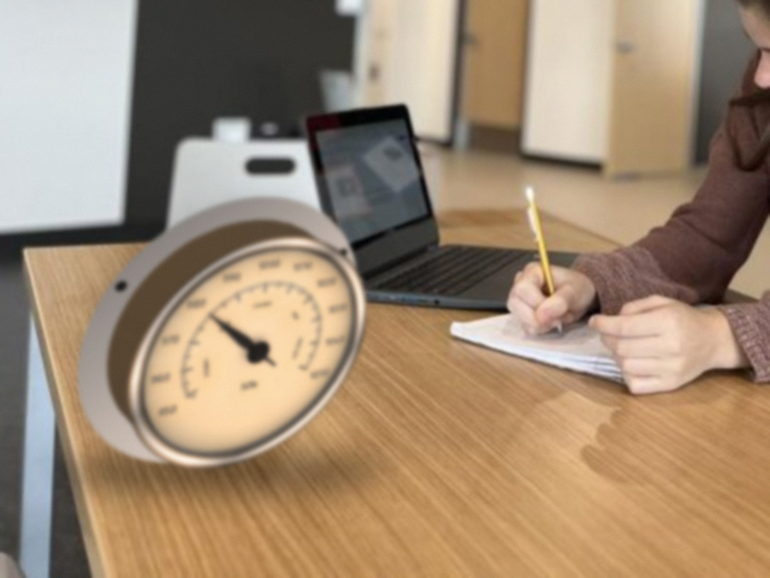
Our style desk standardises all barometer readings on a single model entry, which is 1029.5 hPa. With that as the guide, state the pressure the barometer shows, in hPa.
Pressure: 980 hPa
